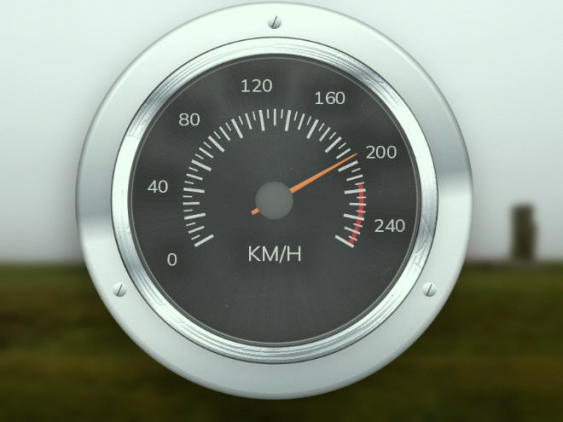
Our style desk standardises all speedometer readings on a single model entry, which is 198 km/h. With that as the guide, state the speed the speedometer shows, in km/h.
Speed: 195 km/h
